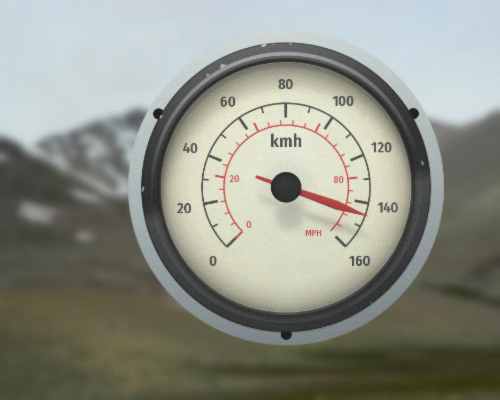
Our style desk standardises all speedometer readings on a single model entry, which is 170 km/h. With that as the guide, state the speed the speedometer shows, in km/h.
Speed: 145 km/h
